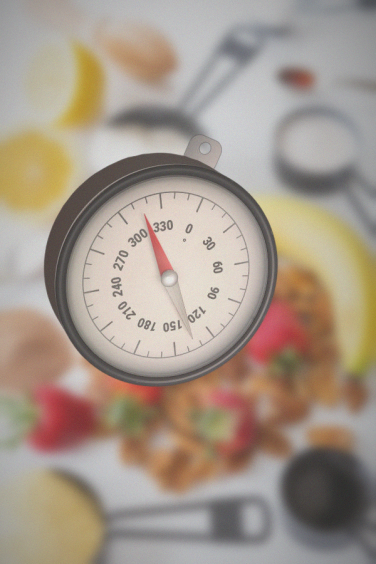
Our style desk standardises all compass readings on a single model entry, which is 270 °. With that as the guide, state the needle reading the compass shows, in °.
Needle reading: 315 °
